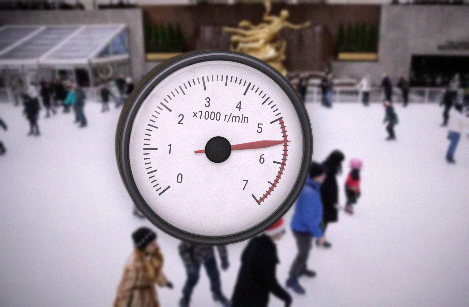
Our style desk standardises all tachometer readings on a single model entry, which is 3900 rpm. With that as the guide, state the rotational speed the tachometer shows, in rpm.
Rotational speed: 5500 rpm
